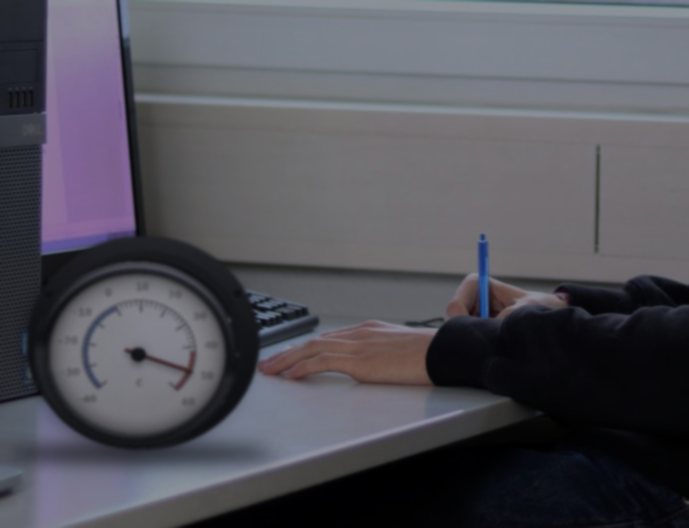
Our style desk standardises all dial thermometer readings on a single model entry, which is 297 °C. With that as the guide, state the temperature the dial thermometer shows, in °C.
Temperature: 50 °C
